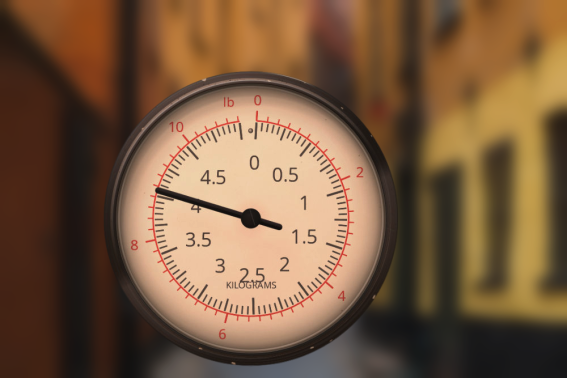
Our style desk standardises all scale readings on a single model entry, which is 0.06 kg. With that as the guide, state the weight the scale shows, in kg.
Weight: 4.05 kg
